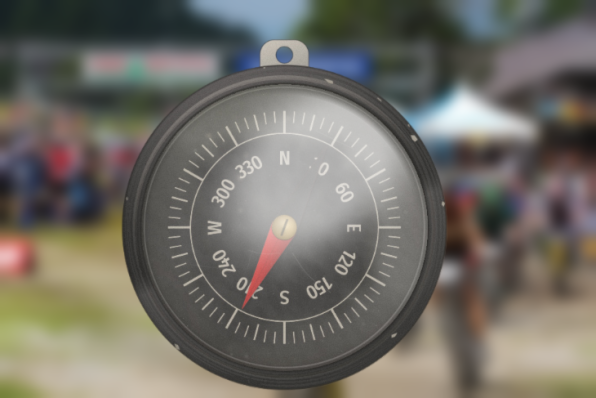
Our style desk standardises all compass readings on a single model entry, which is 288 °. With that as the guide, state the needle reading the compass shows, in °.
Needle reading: 207.5 °
